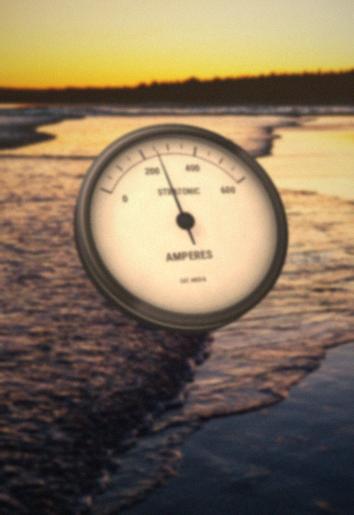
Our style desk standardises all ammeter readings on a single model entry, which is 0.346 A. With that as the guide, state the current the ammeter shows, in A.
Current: 250 A
